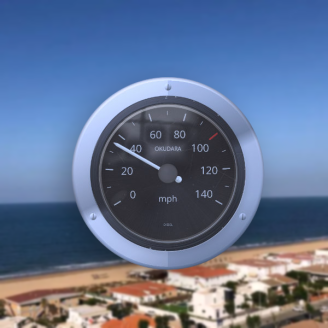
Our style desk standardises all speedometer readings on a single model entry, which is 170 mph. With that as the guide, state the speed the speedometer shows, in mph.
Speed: 35 mph
